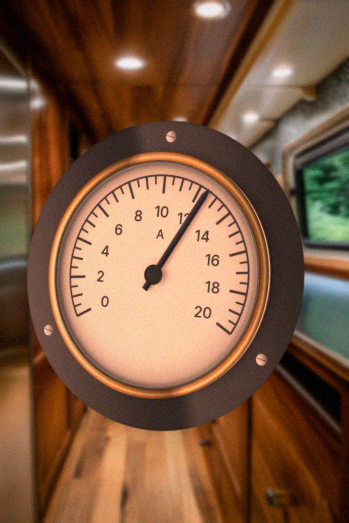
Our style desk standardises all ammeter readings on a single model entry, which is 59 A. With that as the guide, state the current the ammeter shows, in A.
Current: 12.5 A
